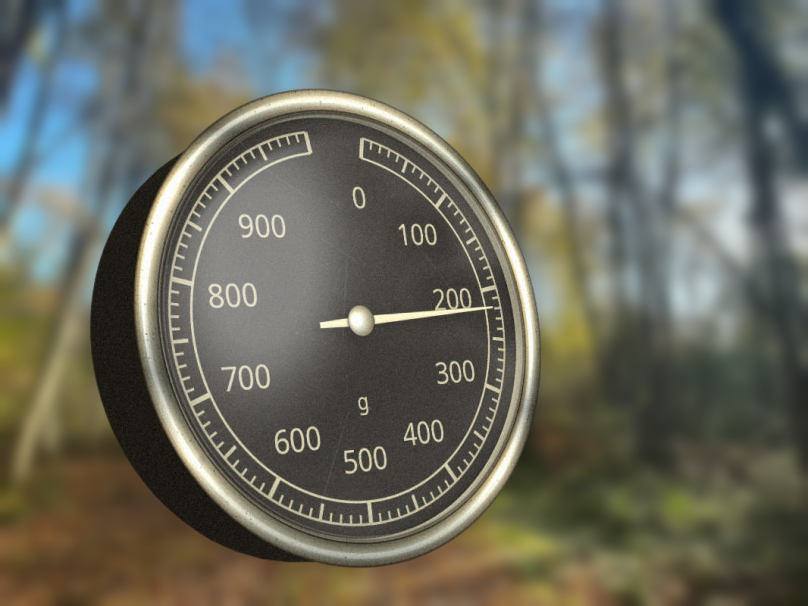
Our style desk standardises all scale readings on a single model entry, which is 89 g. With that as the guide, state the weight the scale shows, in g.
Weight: 220 g
